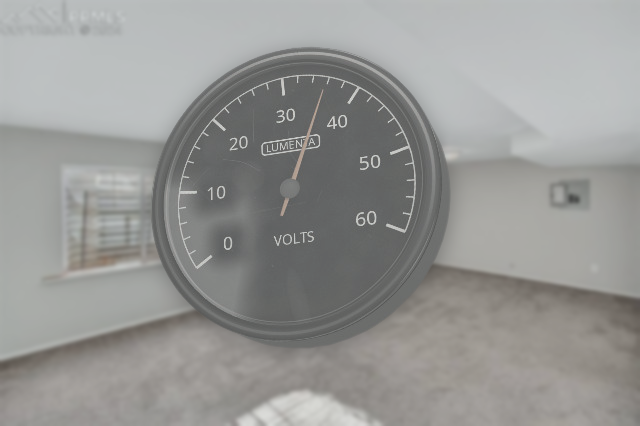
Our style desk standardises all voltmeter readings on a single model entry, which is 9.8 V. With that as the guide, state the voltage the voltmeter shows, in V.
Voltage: 36 V
